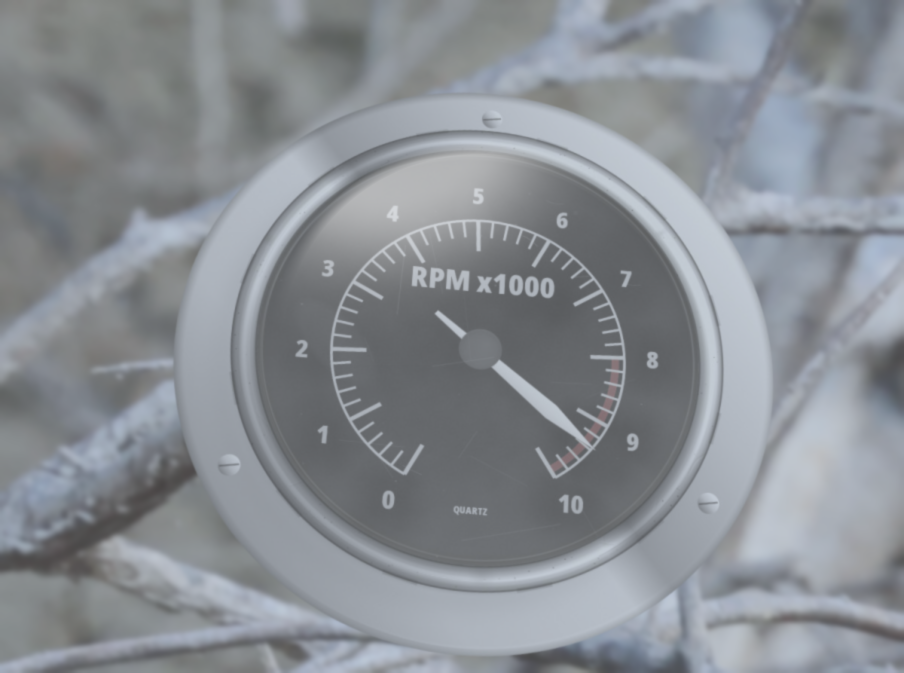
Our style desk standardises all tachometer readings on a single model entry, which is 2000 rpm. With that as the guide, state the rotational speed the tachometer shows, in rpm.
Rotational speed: 9400 rpm
